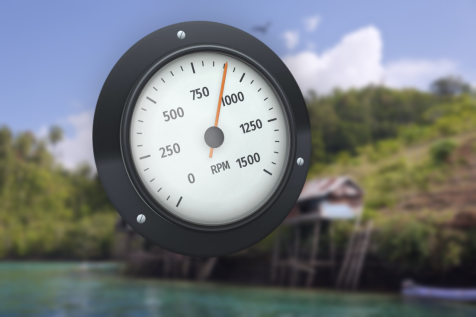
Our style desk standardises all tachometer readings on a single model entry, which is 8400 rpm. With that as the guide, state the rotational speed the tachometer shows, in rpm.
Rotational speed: 900 rpm
